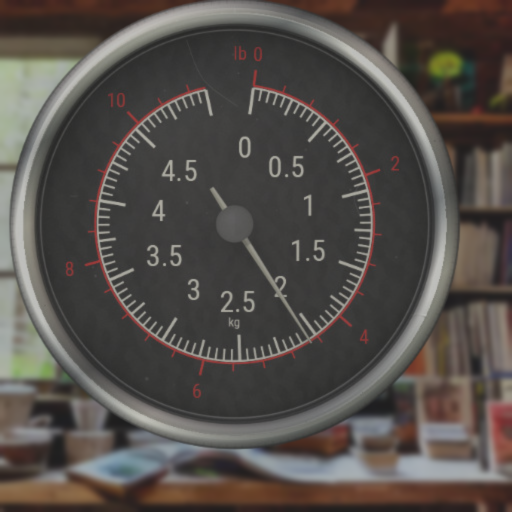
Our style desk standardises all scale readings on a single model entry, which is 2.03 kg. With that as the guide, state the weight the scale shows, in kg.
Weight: 2.05 kg
